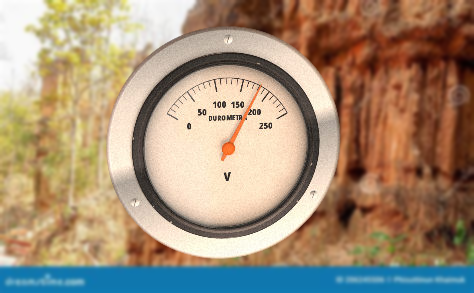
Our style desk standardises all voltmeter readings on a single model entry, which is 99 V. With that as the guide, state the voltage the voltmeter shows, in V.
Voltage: 180 V
